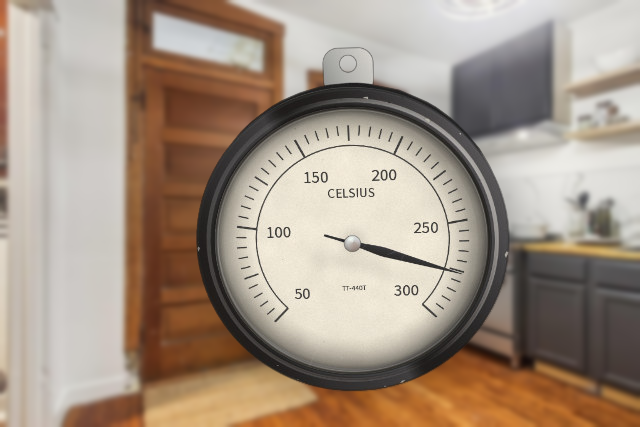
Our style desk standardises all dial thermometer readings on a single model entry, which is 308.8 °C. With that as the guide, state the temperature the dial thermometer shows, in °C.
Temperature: 275 °C
